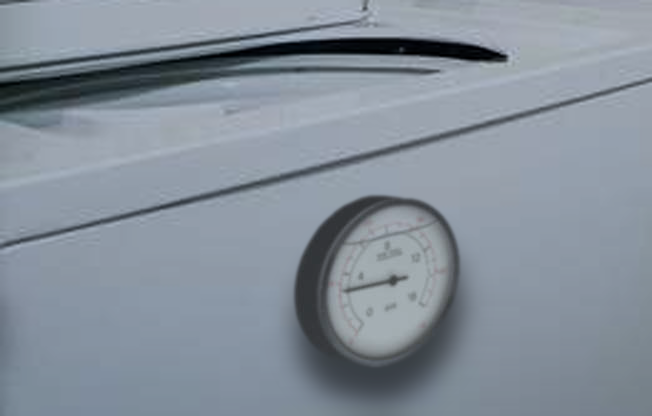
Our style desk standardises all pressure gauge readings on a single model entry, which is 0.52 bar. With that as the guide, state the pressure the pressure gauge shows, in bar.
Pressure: 3 bar
